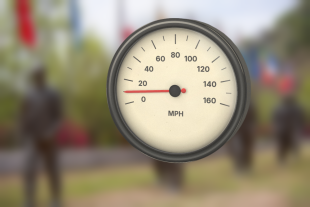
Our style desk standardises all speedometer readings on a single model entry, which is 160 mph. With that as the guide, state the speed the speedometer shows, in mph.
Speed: 10 mph
